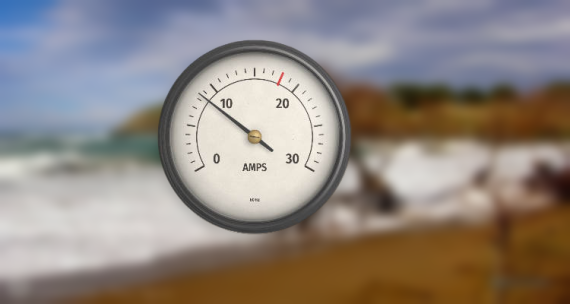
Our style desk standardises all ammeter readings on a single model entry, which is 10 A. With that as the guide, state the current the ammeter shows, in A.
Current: 8.5 A
